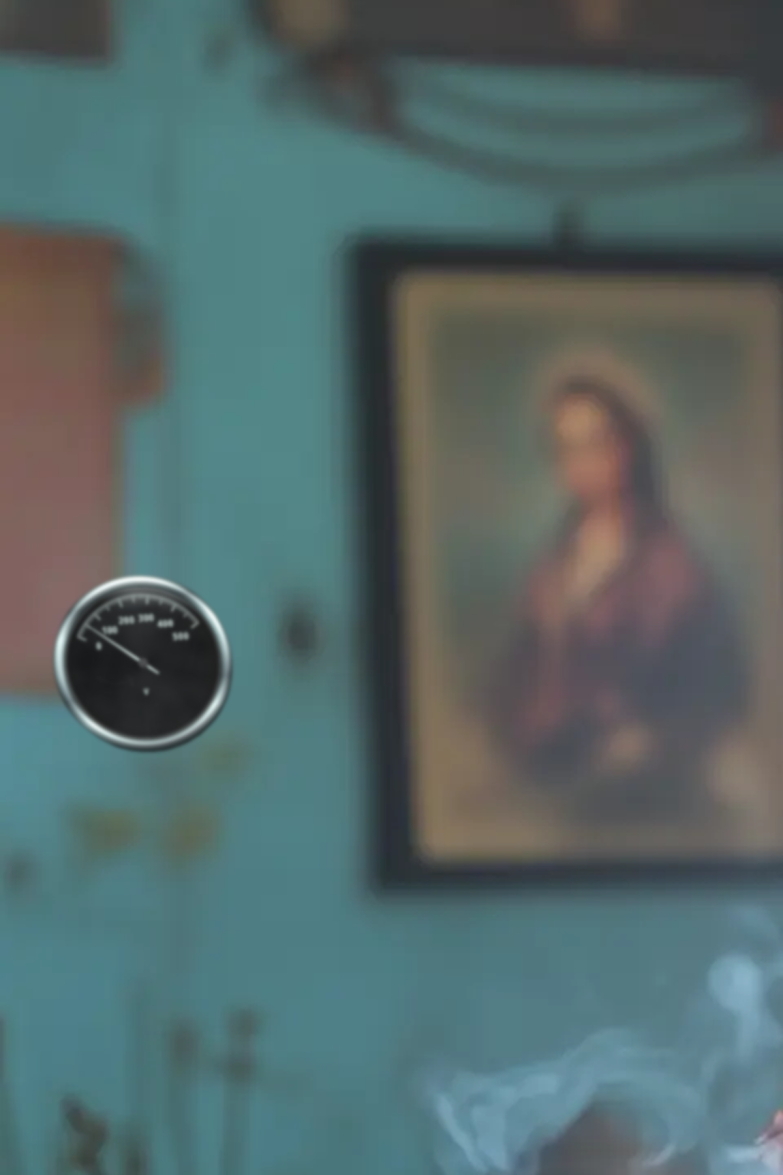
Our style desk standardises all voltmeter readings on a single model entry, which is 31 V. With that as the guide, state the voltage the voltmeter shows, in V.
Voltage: 50 V
